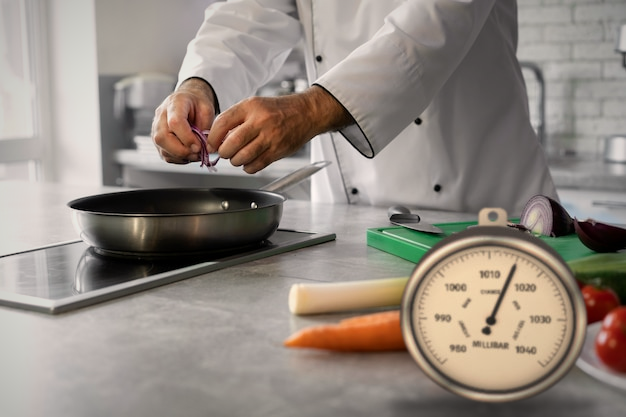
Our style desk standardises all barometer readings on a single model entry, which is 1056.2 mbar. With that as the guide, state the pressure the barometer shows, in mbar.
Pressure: 1015 mbar
